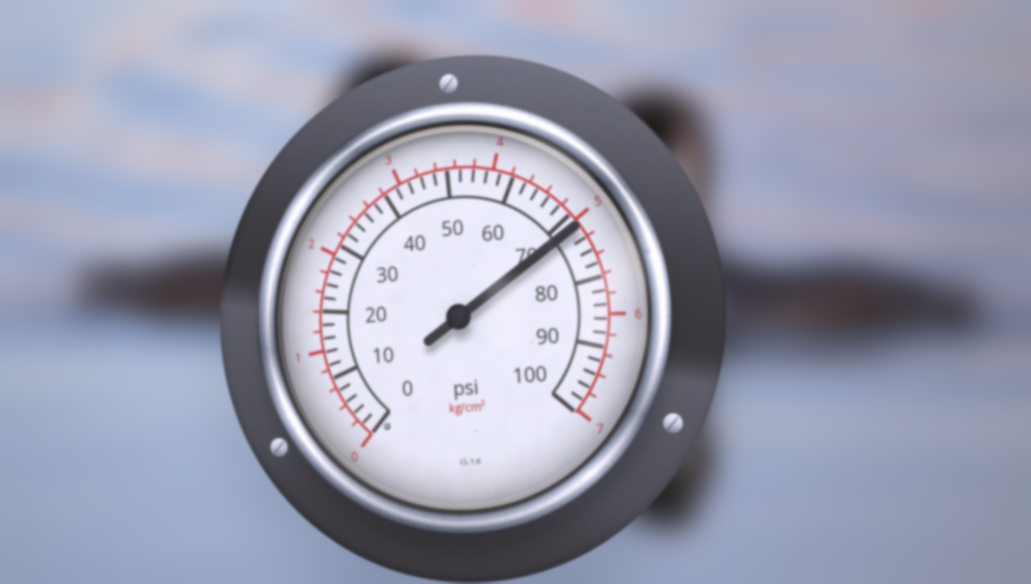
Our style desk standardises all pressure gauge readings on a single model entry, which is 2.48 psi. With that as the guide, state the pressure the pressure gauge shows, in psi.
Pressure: 72 psi
